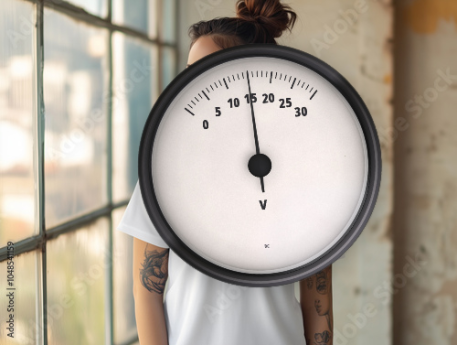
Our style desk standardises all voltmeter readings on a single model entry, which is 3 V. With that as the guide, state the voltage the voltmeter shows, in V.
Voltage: 15 V
